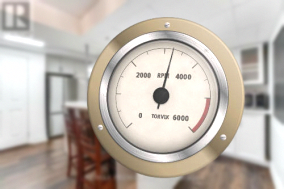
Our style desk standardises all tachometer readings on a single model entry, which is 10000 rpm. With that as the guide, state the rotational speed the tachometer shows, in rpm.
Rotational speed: 3250 rpm
